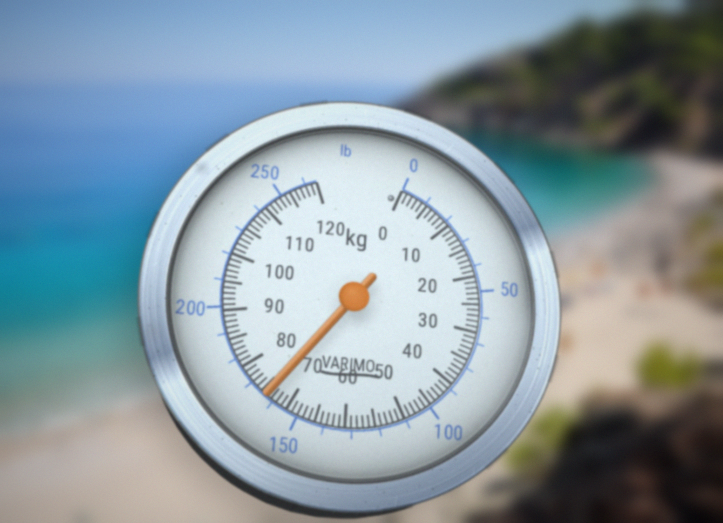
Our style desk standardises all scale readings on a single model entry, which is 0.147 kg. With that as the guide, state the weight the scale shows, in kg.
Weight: 74 kg
